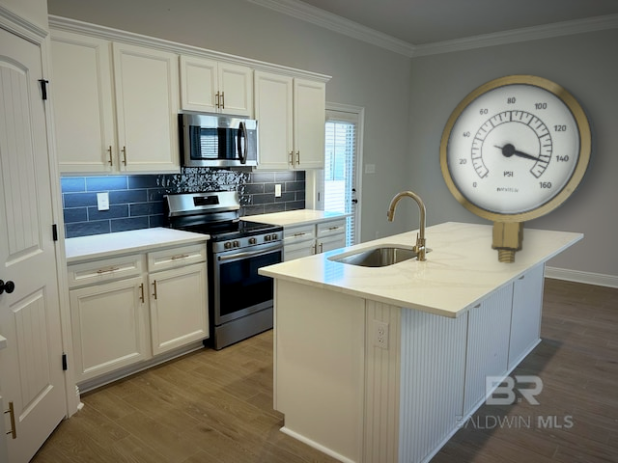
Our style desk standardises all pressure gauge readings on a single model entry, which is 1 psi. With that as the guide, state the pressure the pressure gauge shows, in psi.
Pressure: 145 psi
